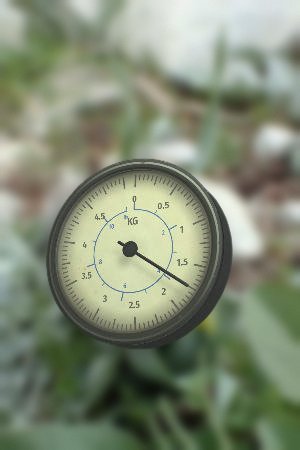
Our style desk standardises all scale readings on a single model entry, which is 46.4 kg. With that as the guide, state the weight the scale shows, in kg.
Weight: 1.75 kg
